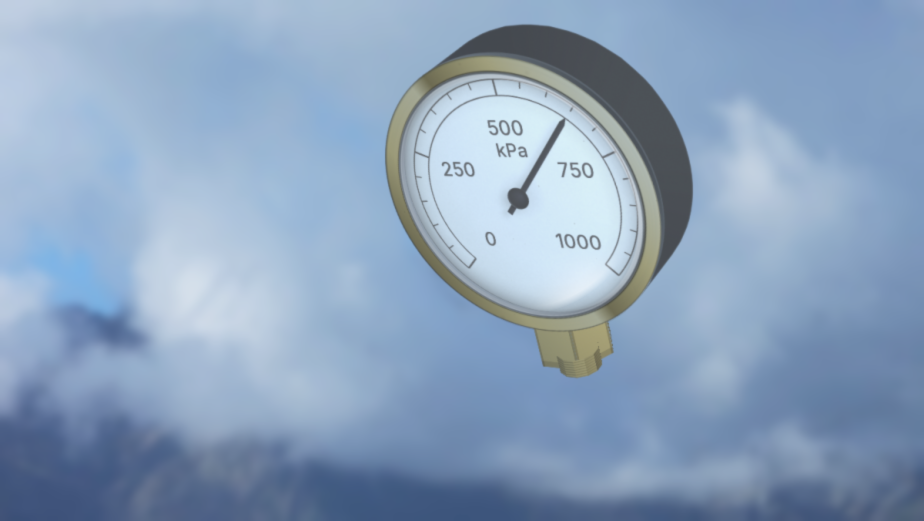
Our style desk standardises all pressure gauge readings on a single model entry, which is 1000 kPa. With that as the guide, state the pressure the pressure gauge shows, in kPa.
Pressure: 650 kPa
